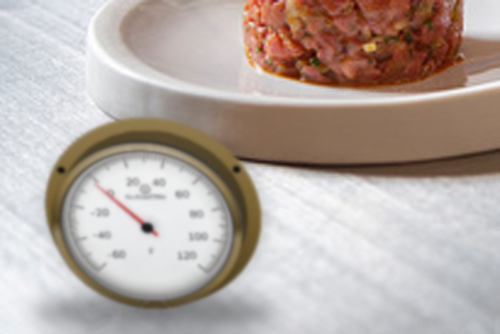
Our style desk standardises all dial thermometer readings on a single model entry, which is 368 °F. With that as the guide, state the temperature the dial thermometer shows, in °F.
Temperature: 0 °F
